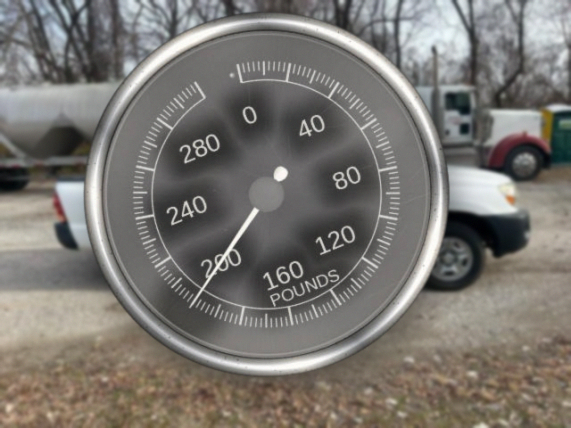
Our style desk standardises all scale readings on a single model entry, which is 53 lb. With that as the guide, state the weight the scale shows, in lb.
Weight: 200 lb
